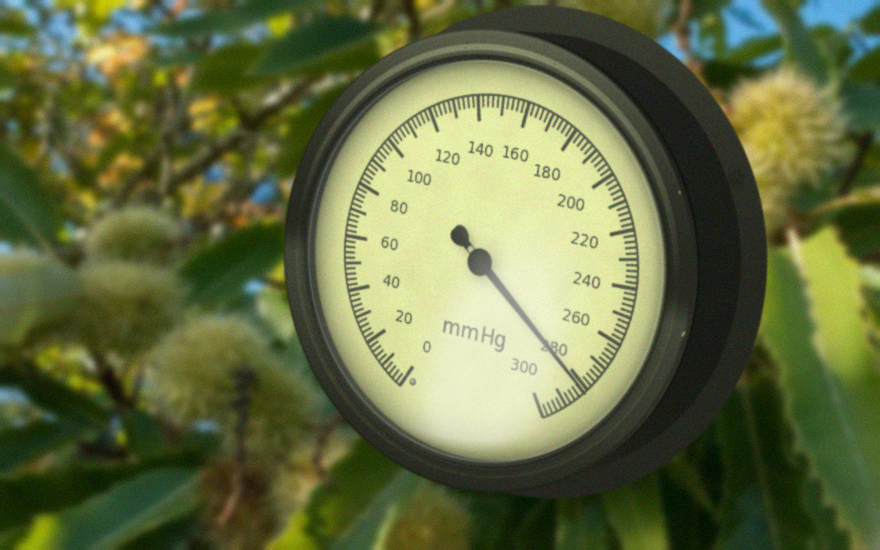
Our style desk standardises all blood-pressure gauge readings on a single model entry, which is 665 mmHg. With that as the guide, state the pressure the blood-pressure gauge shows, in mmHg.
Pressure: 280 mmHg
